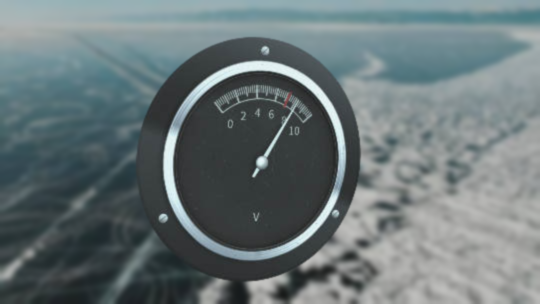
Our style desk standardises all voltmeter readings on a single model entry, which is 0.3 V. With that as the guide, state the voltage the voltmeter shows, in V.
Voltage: 8 V
